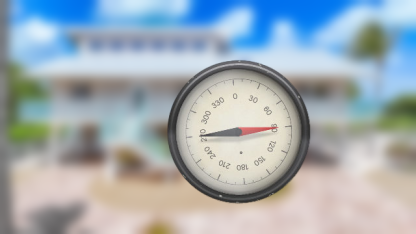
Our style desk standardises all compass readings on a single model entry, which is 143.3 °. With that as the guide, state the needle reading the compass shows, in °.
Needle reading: 90 °
